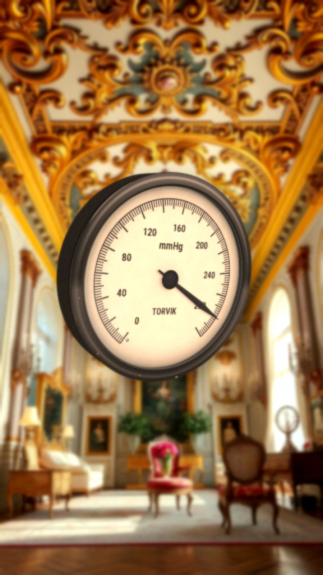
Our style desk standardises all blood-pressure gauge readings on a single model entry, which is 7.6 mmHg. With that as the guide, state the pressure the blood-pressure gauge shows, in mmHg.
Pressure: 280 mmHg
